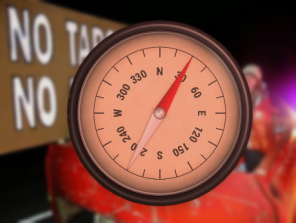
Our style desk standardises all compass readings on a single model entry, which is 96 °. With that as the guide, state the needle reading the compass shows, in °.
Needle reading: 30 °
